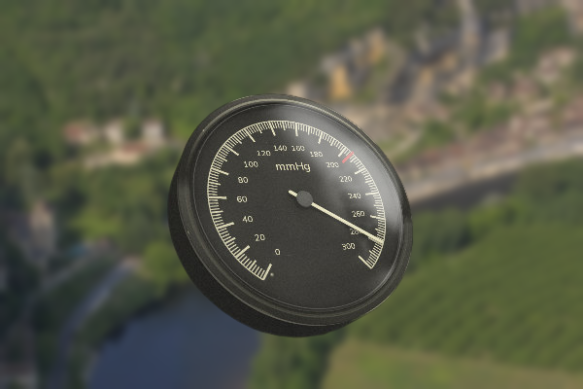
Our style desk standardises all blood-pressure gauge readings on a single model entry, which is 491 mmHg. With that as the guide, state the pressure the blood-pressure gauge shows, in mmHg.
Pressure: 280 mmHg
